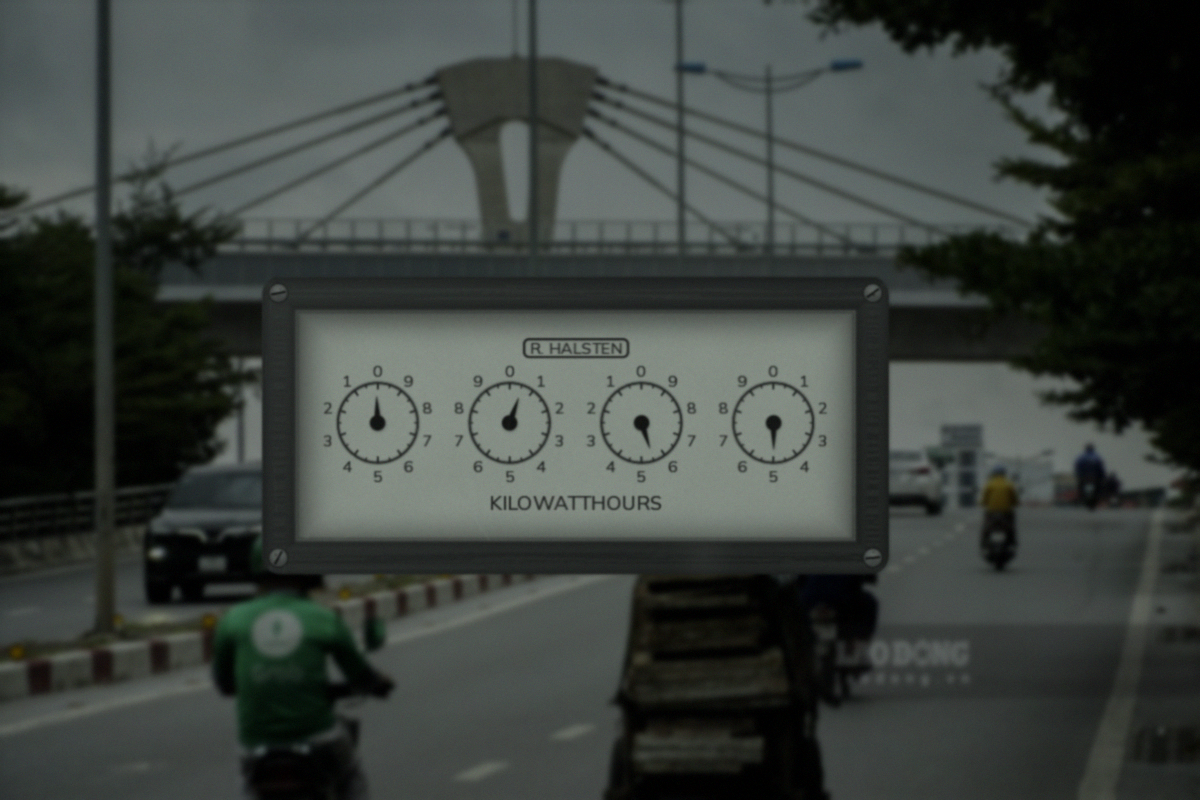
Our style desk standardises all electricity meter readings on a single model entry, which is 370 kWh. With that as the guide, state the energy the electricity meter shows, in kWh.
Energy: 55 kWh
